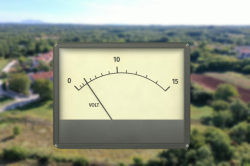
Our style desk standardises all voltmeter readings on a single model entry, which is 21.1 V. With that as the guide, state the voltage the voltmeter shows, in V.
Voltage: 5 V
